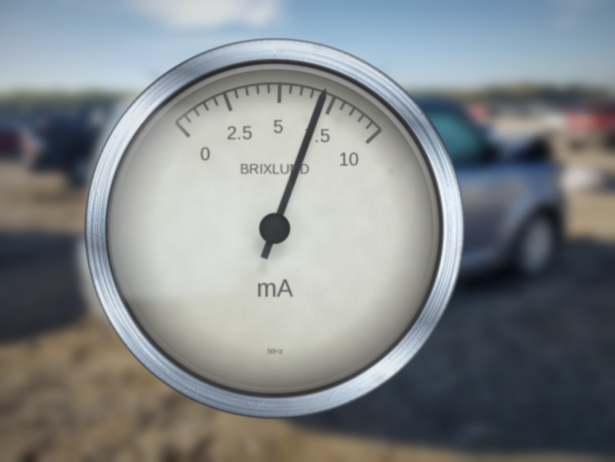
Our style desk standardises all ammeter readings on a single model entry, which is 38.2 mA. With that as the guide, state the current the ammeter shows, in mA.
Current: 7 mA
